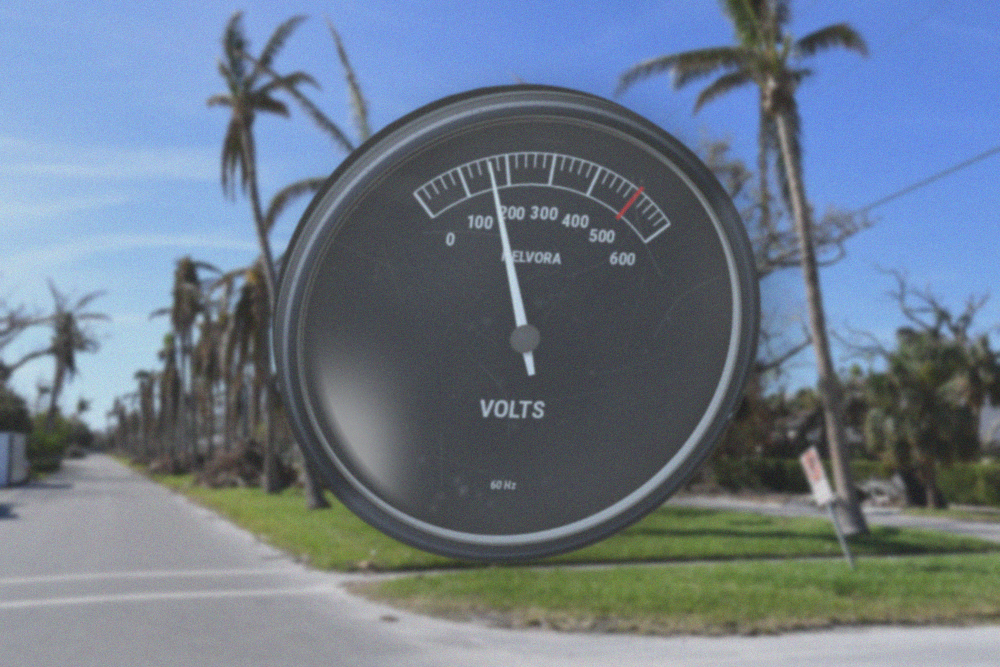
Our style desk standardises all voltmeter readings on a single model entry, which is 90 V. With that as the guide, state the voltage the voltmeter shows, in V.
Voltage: 160 V
